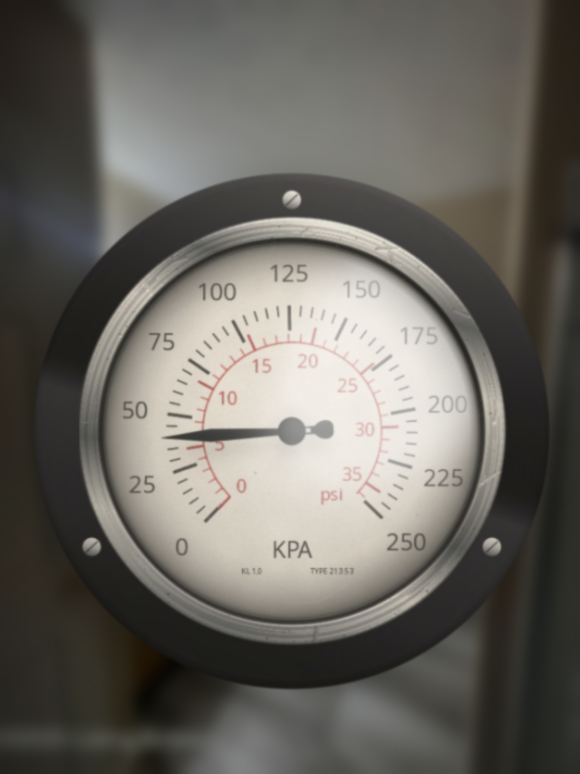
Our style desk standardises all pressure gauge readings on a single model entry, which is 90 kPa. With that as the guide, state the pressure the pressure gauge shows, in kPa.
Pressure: 40 kPa
